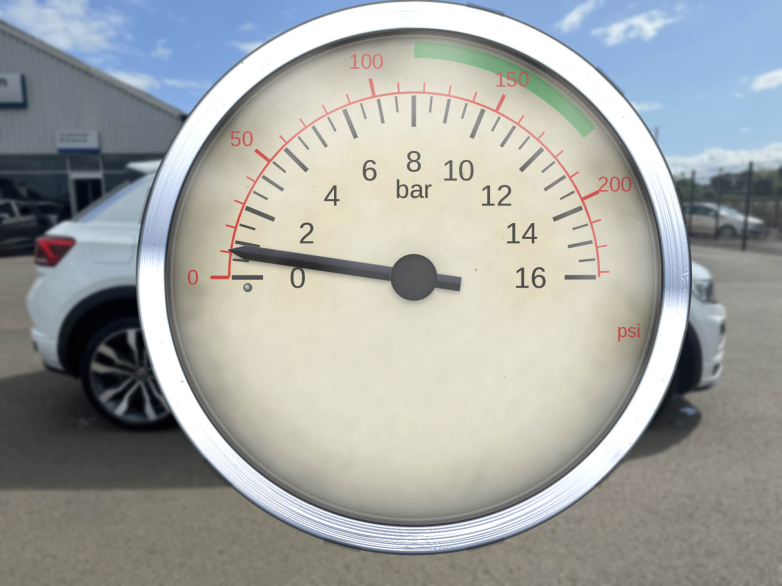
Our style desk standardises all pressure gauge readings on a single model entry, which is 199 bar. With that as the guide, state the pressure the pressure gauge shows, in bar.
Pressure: 0.75 bar
